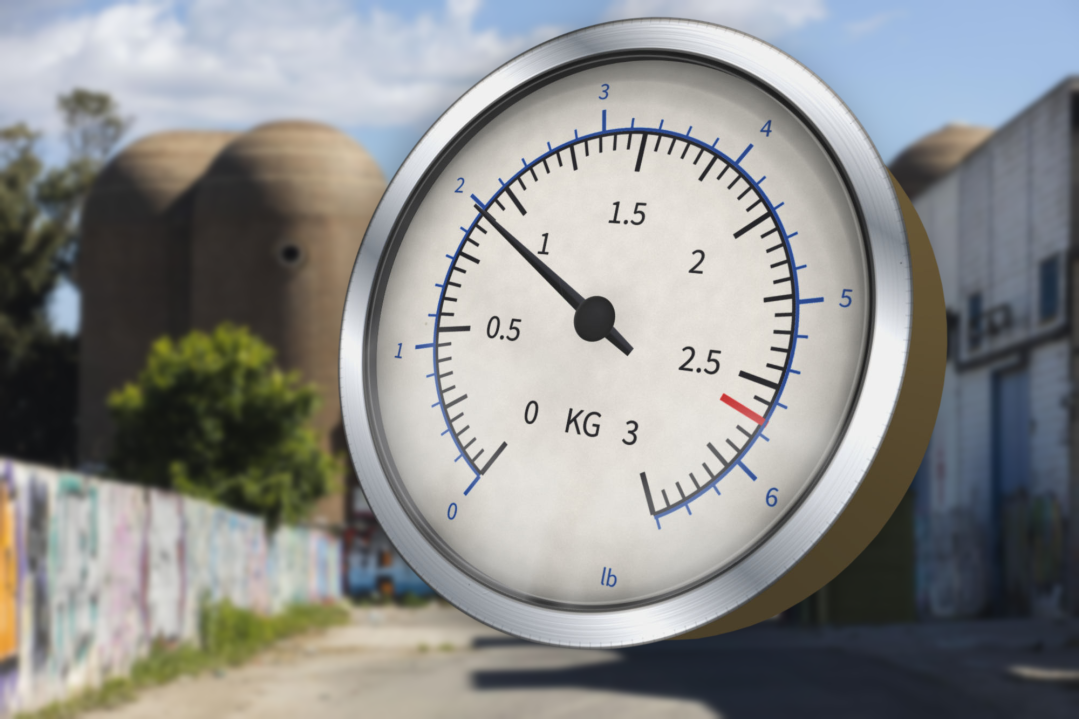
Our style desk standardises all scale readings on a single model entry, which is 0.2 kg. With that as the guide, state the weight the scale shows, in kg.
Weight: 0.9 kg
